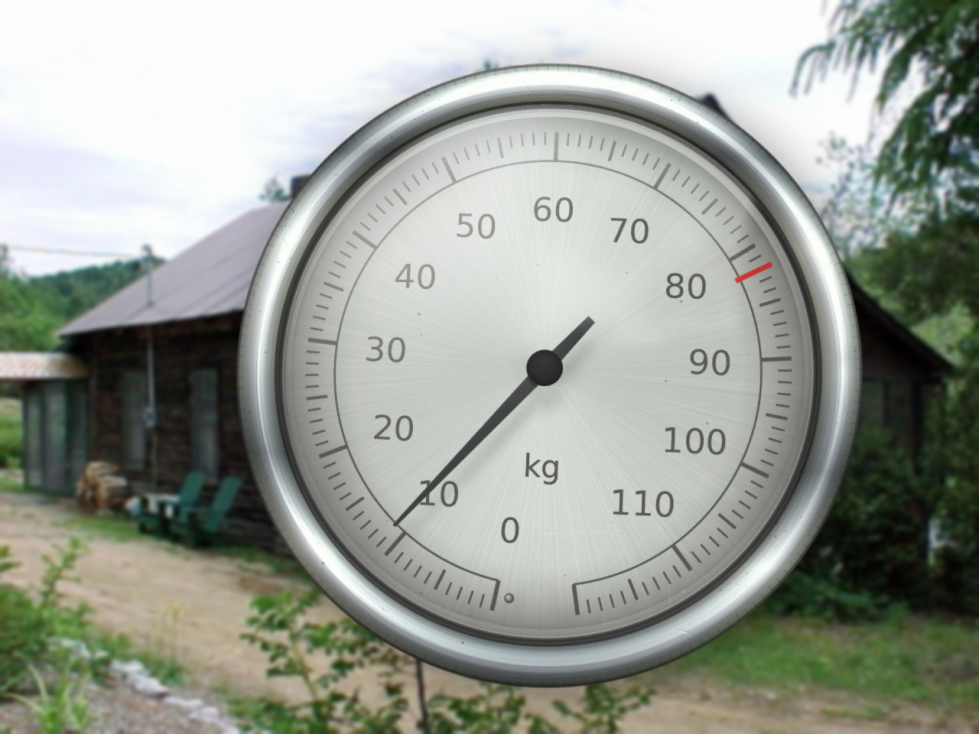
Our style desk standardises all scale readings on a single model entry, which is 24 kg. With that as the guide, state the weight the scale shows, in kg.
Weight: 11 kg
